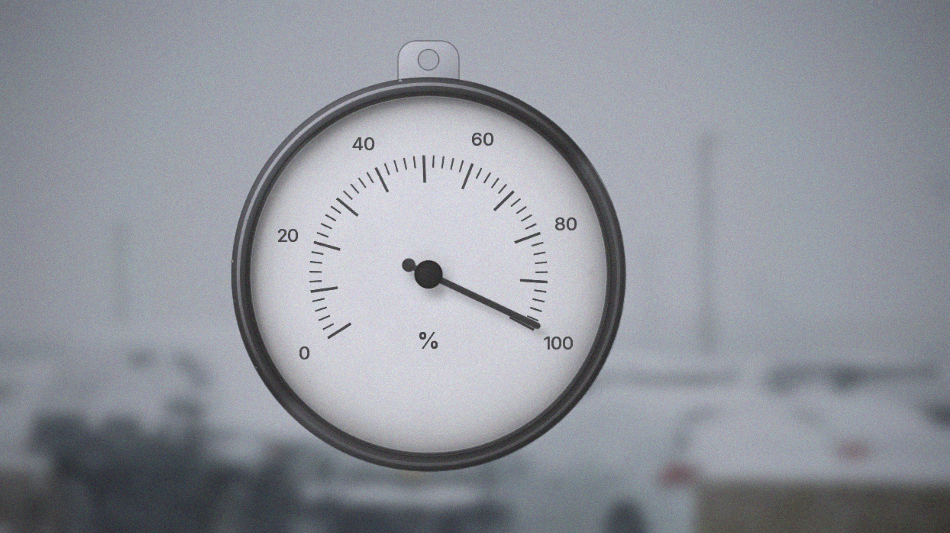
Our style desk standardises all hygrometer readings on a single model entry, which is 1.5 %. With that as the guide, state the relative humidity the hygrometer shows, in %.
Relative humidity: 99 %
